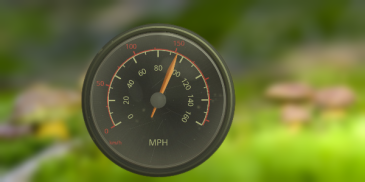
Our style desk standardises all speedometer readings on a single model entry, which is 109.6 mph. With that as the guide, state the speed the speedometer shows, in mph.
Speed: 95 mph
